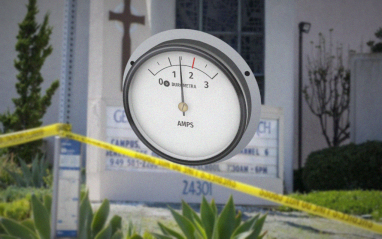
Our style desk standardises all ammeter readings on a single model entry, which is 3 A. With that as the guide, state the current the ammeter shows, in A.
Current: 1.5 A
